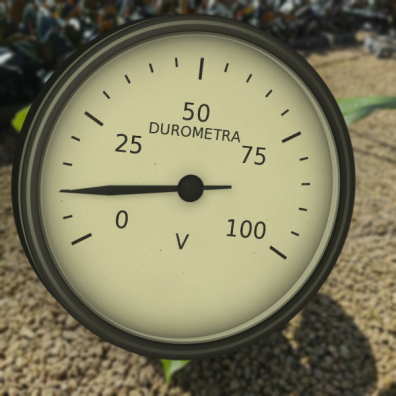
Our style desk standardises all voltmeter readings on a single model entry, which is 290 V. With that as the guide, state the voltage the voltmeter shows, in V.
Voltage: 10 V
